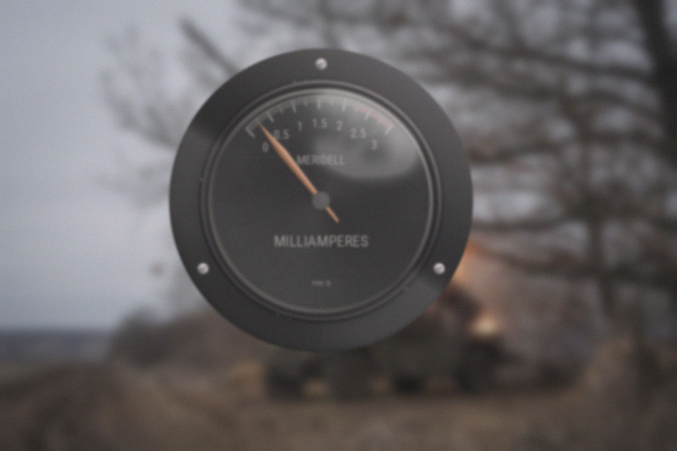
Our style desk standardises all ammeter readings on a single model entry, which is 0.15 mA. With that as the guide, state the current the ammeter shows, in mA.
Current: 0.25 mA
